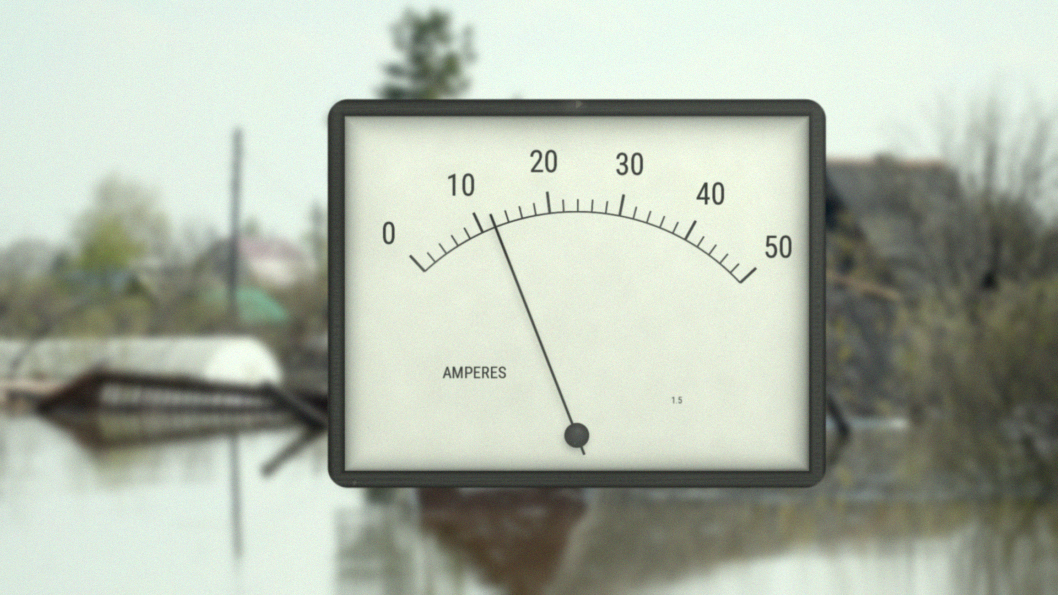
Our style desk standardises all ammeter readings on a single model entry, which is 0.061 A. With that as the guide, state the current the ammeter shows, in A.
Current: 12 A
